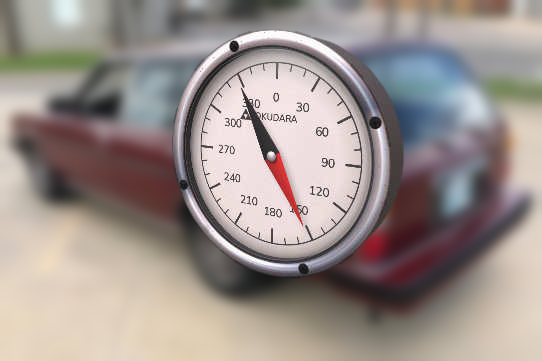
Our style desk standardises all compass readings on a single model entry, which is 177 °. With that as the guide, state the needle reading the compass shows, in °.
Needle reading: 150 °
